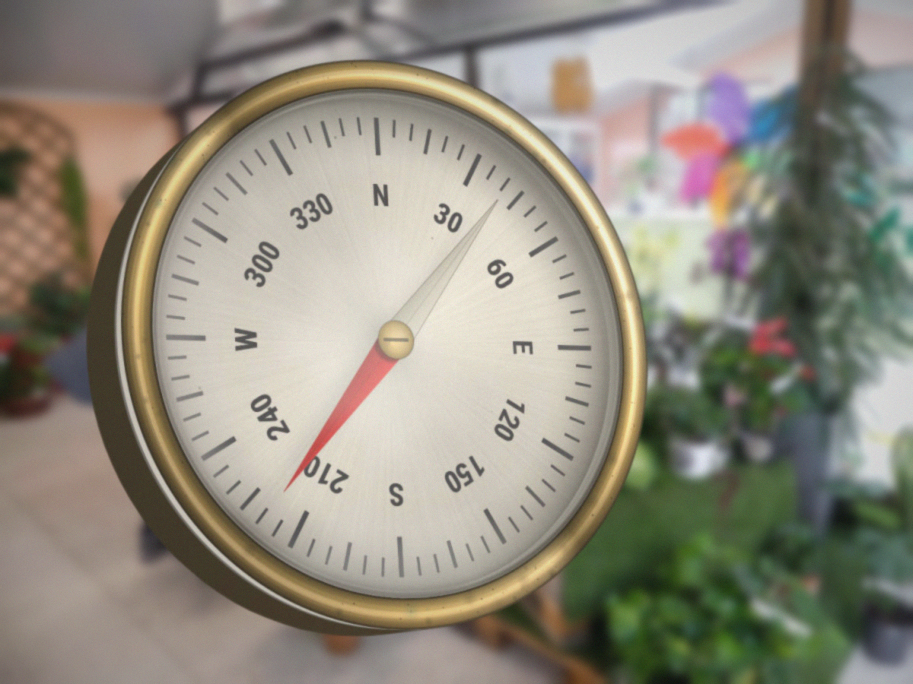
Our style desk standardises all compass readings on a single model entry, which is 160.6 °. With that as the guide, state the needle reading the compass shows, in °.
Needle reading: 220 °
